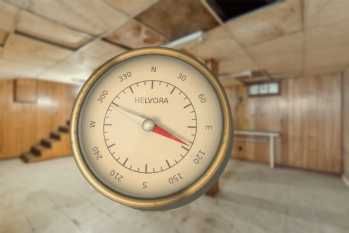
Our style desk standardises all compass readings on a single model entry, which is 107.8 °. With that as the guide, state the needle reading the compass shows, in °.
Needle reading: 115 °
